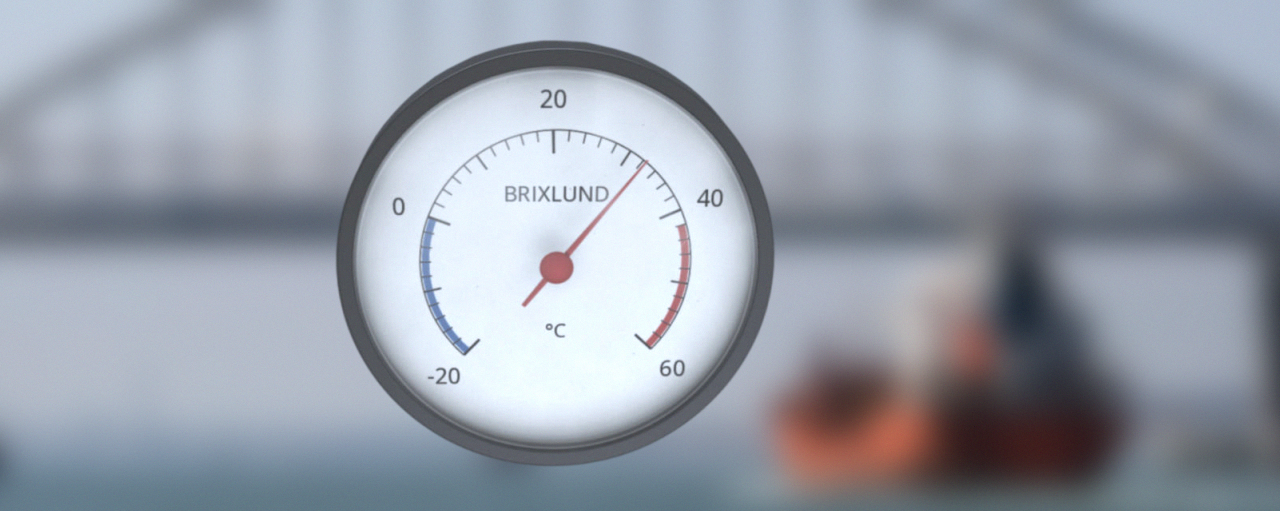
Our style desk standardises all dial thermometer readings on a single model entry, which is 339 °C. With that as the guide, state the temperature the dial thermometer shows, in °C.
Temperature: 32 °C
